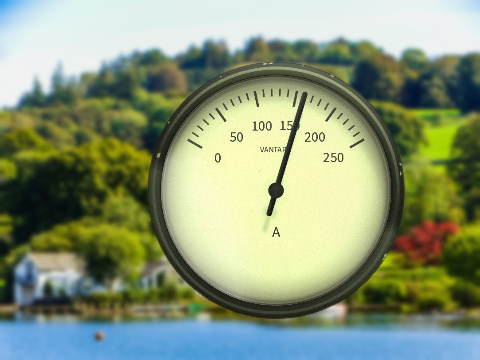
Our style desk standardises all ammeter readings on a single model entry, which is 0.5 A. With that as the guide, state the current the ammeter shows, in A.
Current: 160 A
